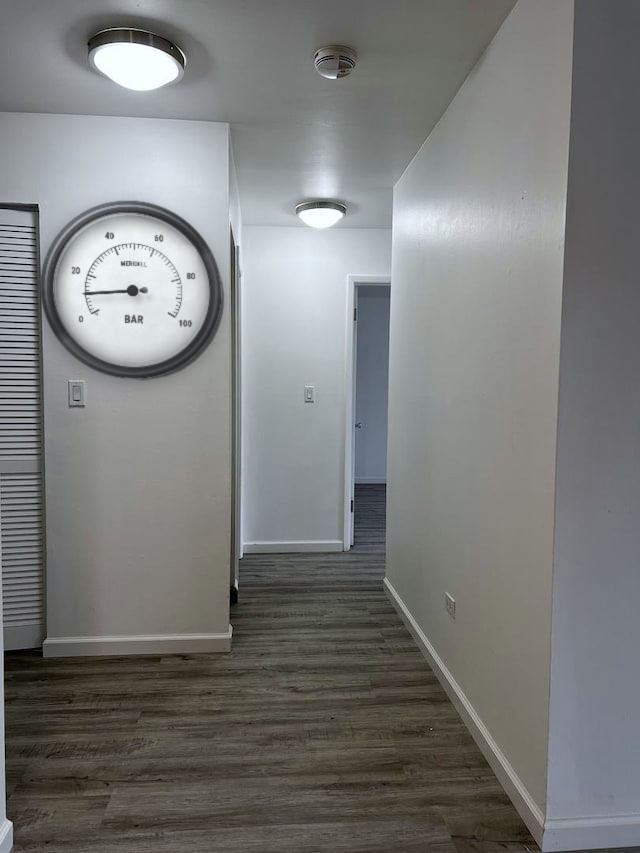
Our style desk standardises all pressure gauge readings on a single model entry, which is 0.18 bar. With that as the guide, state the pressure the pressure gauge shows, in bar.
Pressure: 10 bar
